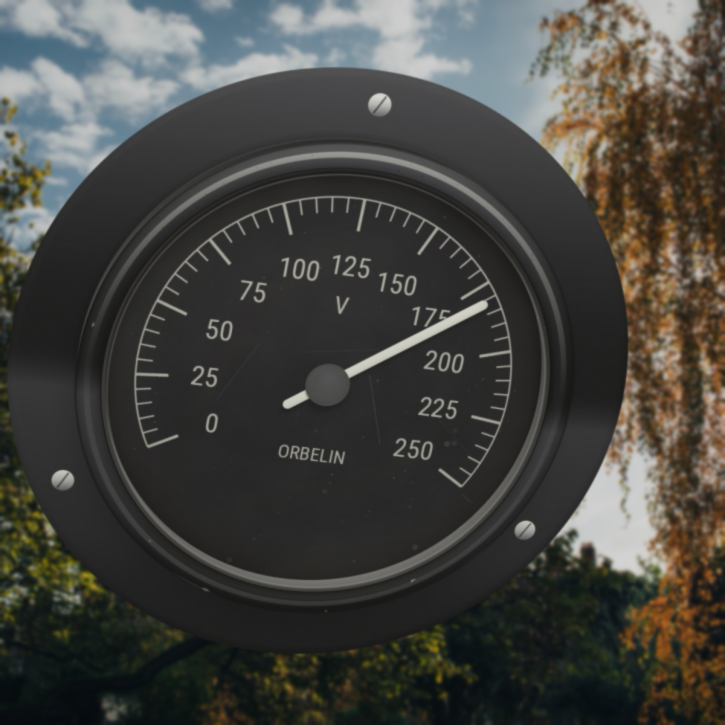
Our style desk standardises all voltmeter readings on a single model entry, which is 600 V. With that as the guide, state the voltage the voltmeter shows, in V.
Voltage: 180 V
